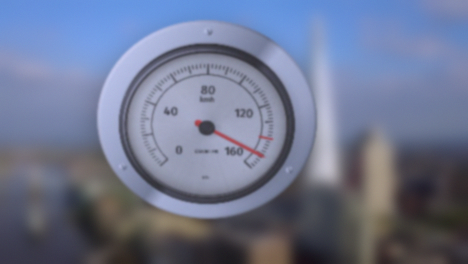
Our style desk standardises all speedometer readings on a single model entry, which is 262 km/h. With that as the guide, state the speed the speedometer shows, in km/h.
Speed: 150 km/h
